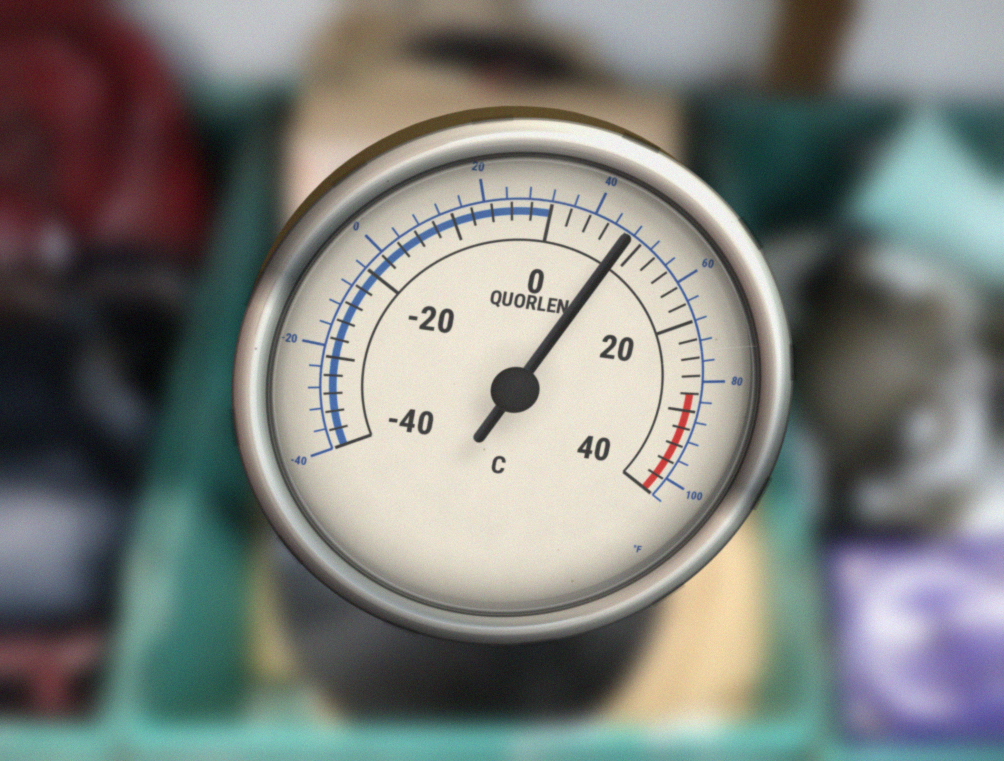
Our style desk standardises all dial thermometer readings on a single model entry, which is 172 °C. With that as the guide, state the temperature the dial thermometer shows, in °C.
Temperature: 8 °C
